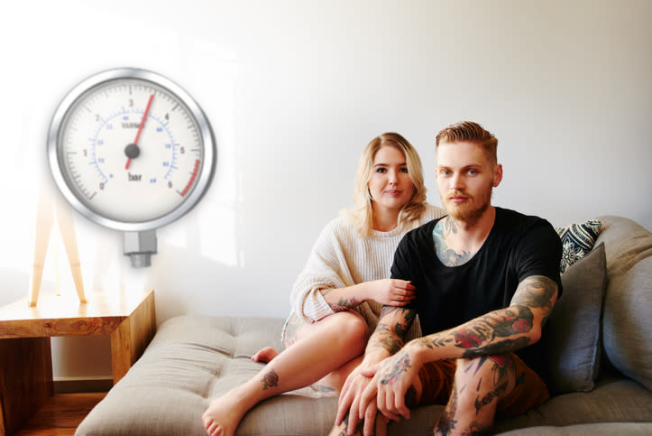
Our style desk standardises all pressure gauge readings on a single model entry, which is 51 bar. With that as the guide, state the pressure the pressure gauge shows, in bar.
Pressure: 3.5 bar
